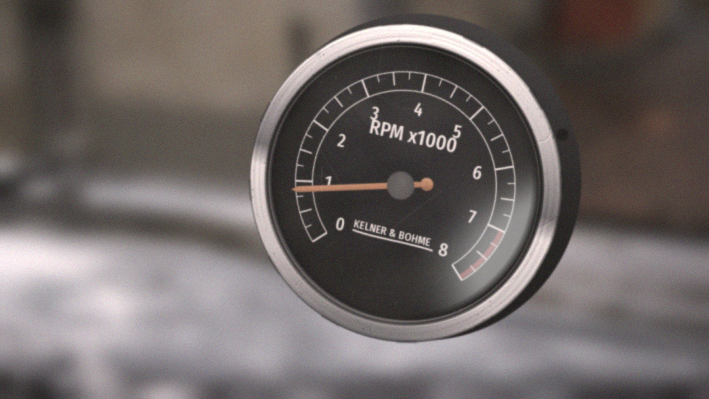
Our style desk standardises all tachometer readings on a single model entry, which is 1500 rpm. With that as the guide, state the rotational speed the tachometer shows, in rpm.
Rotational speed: 875 rpm
